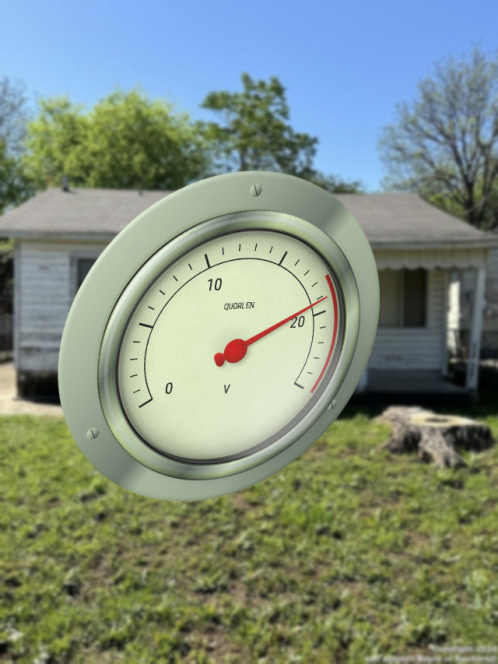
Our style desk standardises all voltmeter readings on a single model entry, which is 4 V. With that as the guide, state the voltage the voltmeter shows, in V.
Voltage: 19 V
